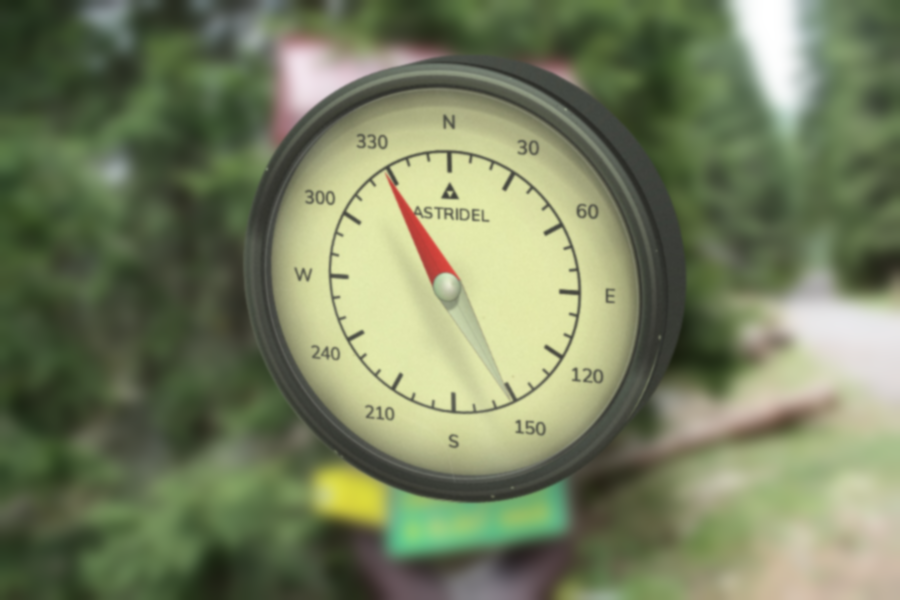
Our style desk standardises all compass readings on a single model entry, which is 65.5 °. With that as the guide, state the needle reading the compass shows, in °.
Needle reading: 330 °
